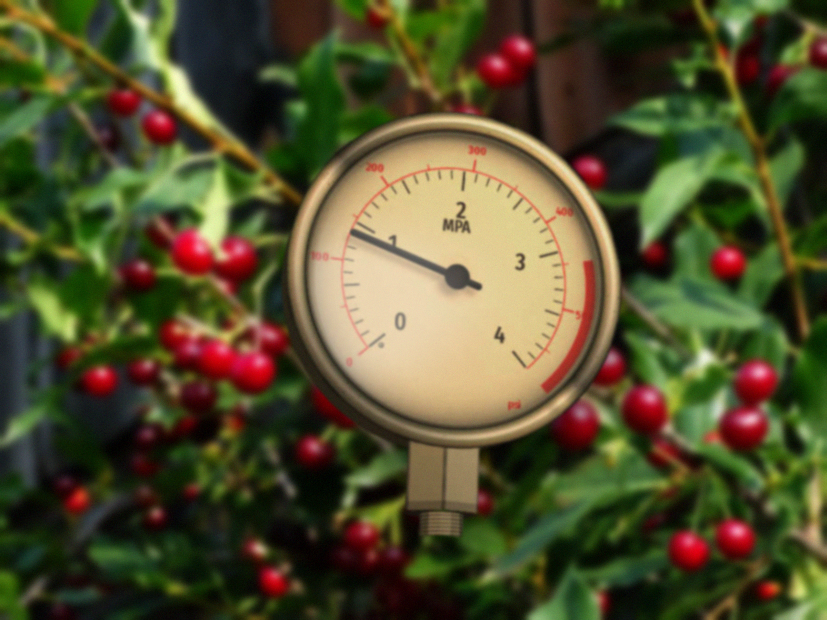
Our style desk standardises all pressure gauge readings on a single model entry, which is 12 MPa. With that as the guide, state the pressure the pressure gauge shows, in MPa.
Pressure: 0.9 MPa
